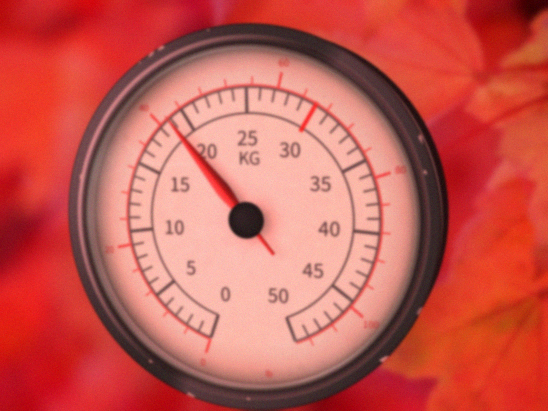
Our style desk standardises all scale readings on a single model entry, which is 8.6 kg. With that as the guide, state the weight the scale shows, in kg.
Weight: 19 kg
